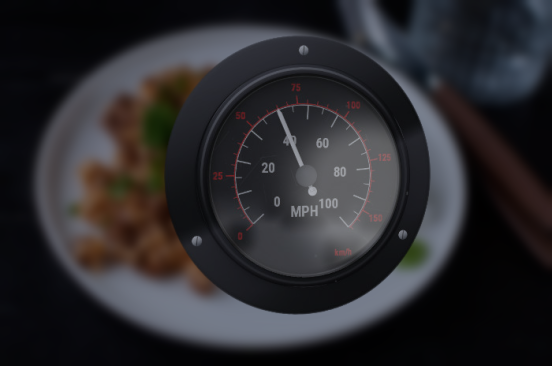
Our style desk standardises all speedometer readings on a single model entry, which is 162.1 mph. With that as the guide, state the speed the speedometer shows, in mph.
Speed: 40 mph
